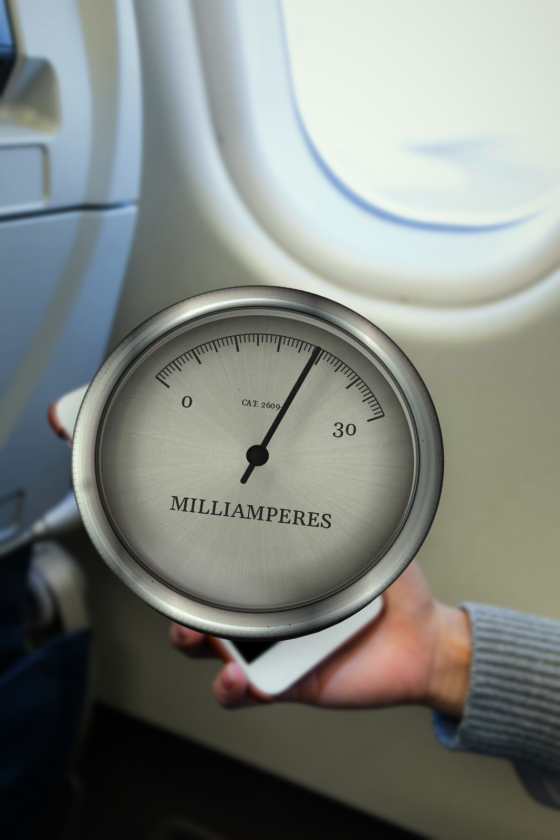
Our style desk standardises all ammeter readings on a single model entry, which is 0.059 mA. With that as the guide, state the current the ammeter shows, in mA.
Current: 19.5 mA
